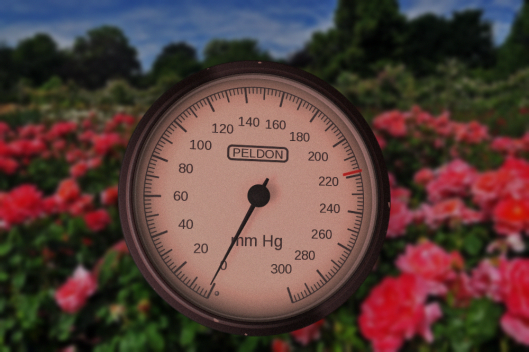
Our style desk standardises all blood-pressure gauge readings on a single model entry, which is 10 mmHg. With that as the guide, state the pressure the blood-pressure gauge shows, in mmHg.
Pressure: 2 mmHg
